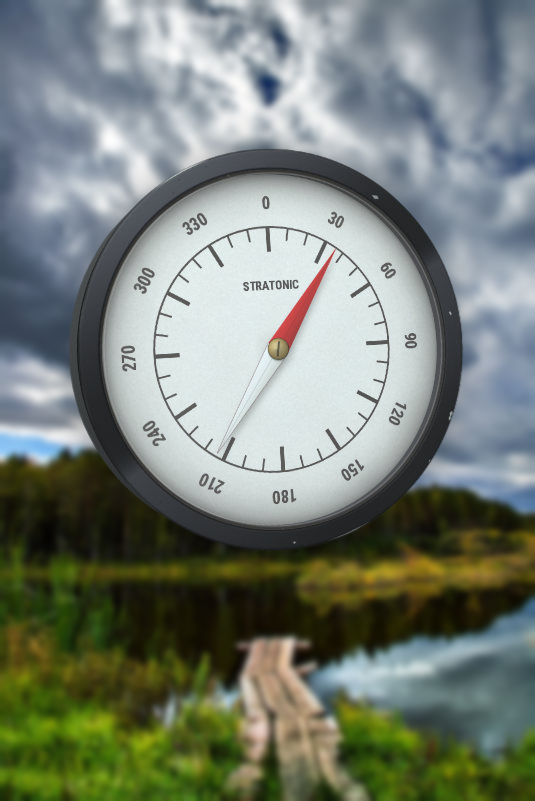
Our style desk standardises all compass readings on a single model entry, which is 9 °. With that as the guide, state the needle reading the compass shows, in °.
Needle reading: 35 °
